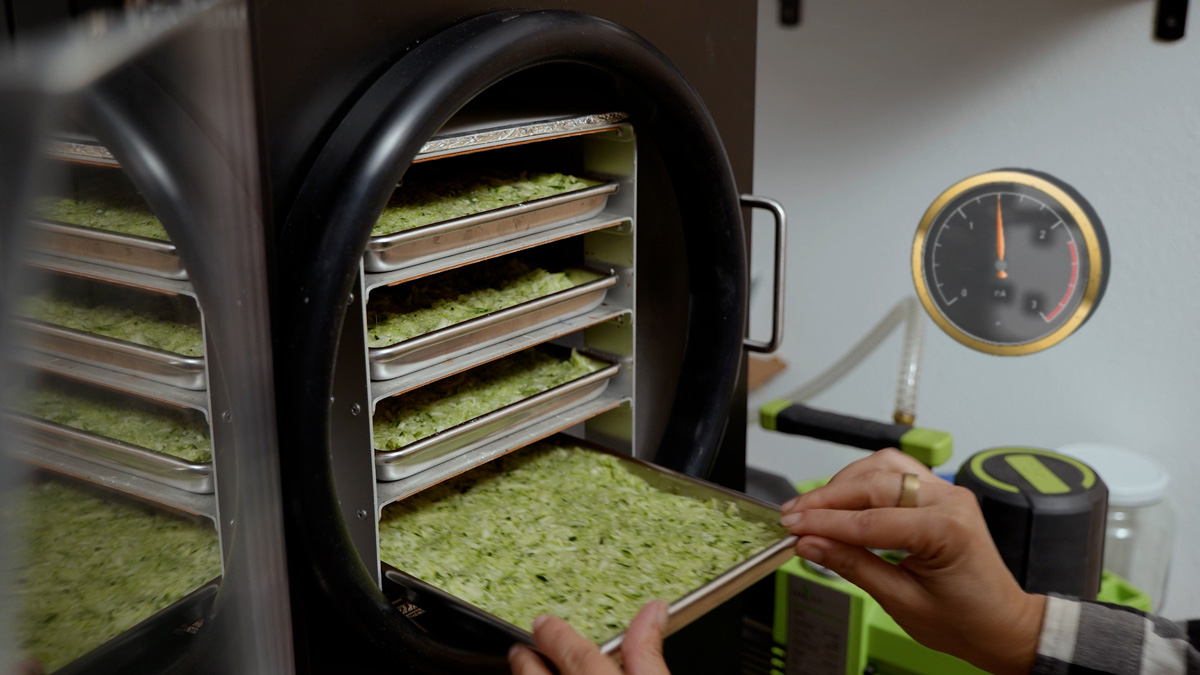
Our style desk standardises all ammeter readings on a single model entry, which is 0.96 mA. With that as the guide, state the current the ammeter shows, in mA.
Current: 1.4 mA
